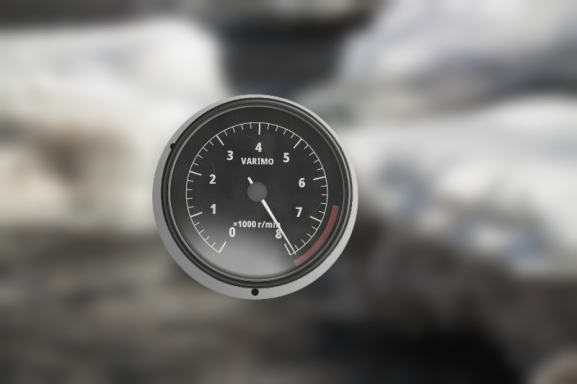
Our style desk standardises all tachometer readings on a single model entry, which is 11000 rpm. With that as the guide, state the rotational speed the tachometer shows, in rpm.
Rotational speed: 7900 rpm
